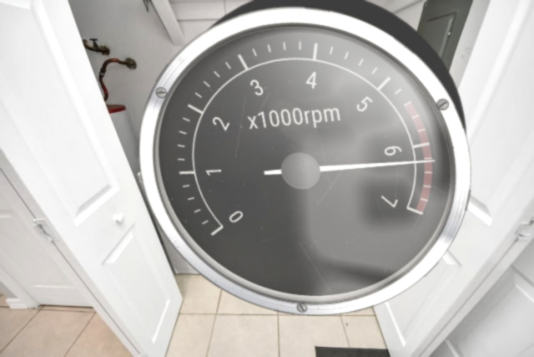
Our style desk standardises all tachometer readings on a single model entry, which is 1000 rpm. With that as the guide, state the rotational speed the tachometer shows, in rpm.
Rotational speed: 6200 rpm
